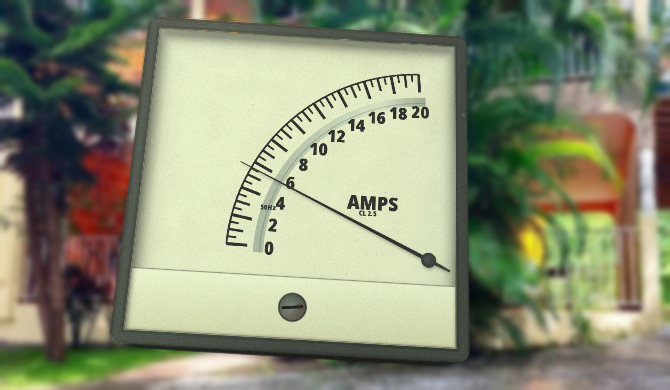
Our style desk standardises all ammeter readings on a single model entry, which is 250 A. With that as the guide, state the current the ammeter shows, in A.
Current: 5.5 A
